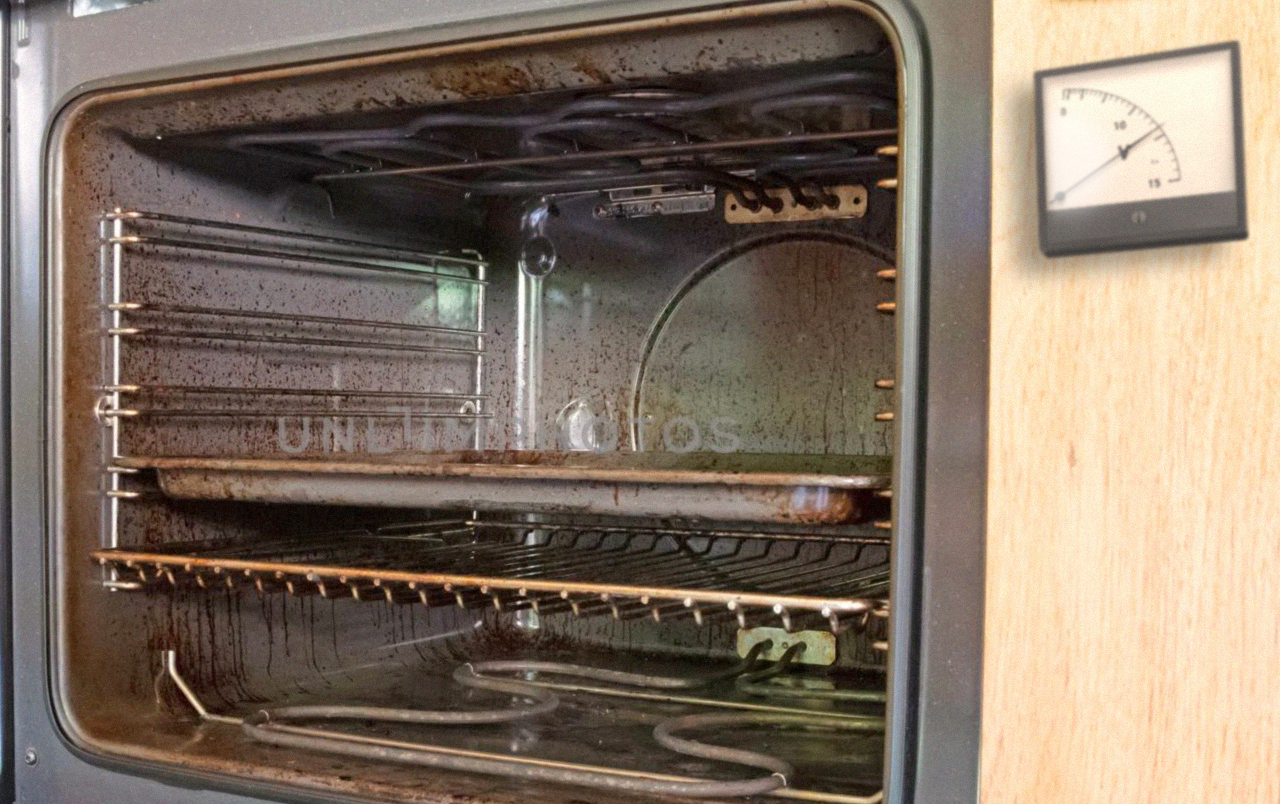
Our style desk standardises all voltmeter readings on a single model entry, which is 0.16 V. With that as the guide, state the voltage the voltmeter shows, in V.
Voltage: 12 V
